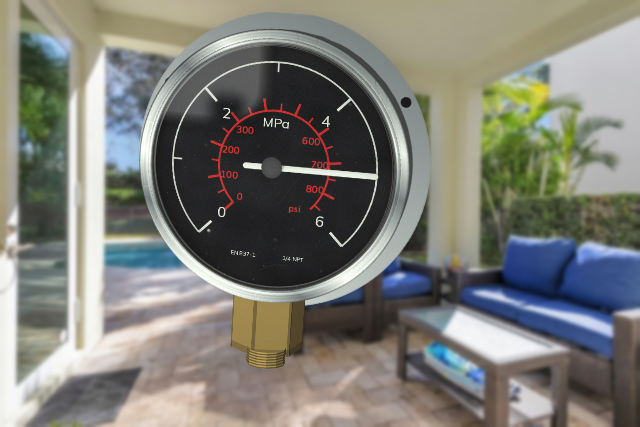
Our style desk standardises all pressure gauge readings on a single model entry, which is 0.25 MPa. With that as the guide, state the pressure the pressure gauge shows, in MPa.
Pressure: 5 MPa
